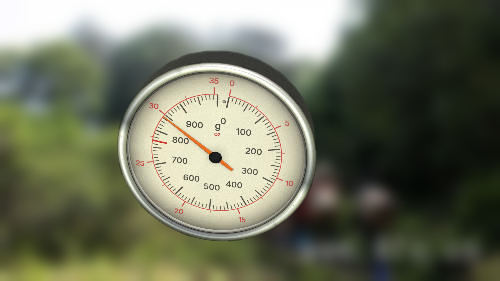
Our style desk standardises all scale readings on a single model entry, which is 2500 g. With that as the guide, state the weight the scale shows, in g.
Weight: 850 g
